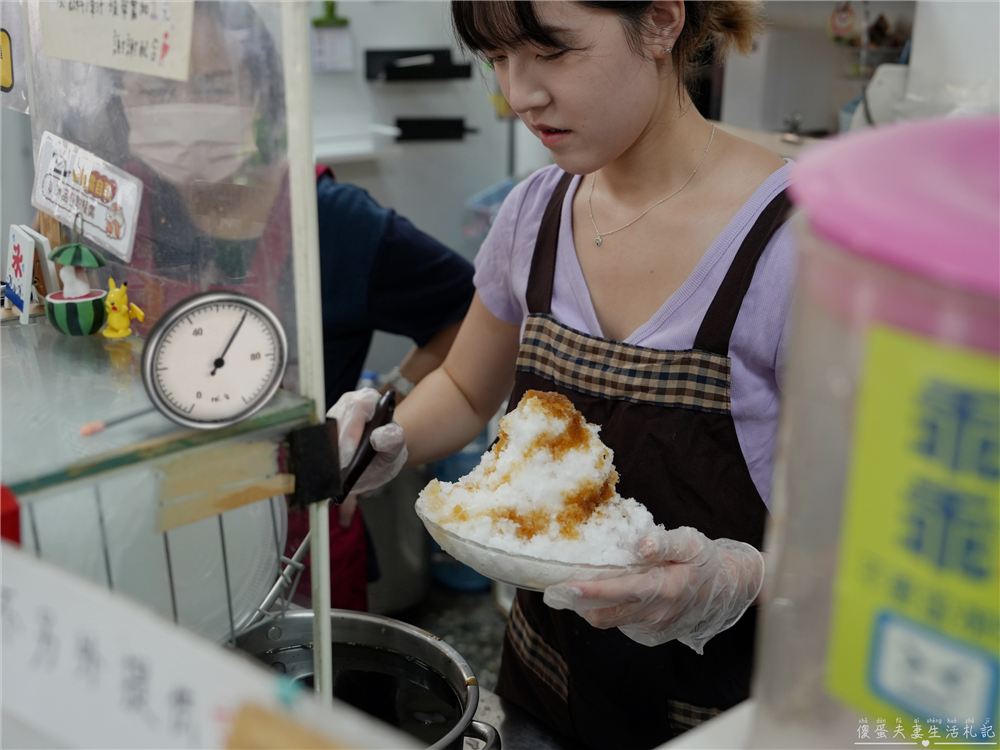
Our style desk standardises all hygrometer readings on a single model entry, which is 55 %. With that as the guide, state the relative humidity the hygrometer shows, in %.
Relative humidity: 60 %
